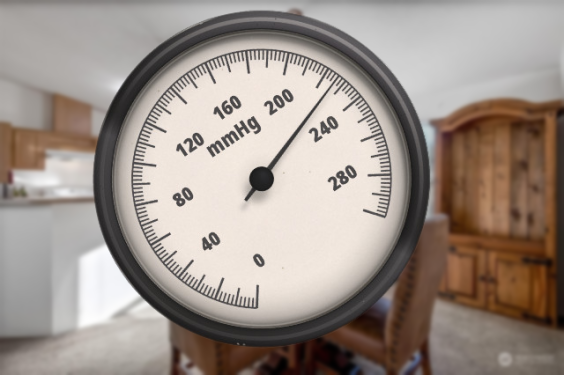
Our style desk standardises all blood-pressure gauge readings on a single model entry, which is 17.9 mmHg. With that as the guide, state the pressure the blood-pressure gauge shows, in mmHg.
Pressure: 226 mmHg
